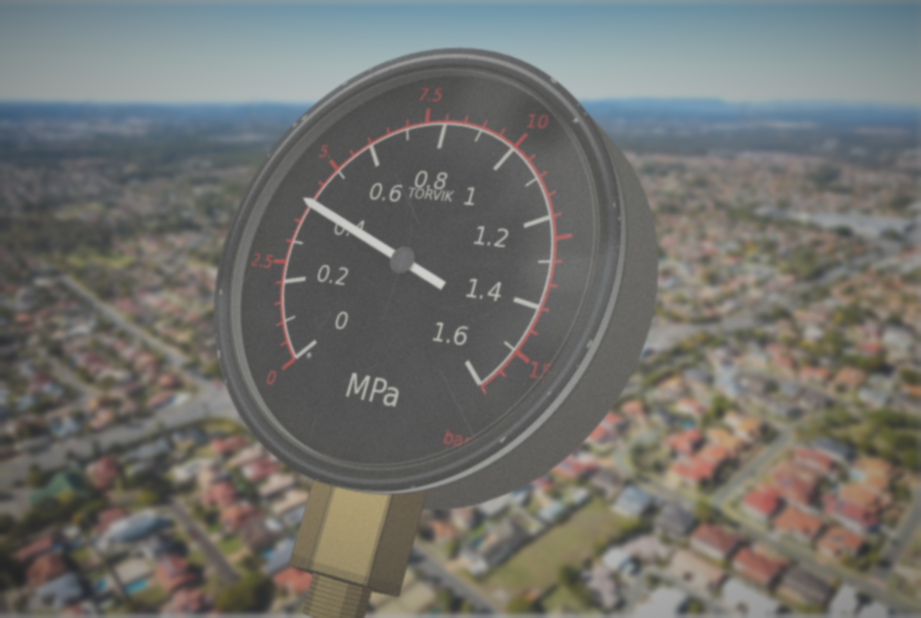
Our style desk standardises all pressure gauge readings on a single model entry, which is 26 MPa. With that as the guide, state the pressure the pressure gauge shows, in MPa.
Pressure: 0.4 MPa
